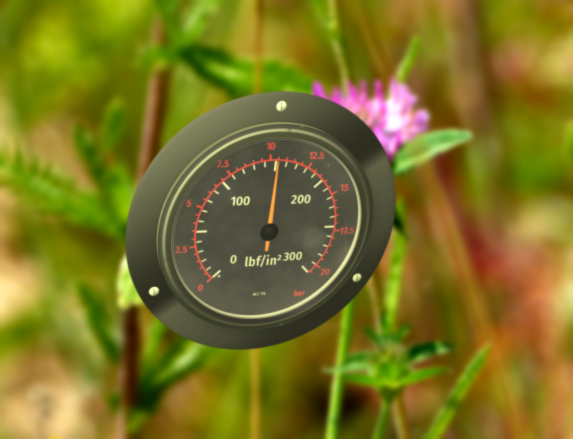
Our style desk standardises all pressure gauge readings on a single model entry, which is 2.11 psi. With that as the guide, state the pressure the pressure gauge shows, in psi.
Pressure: 150 psi
